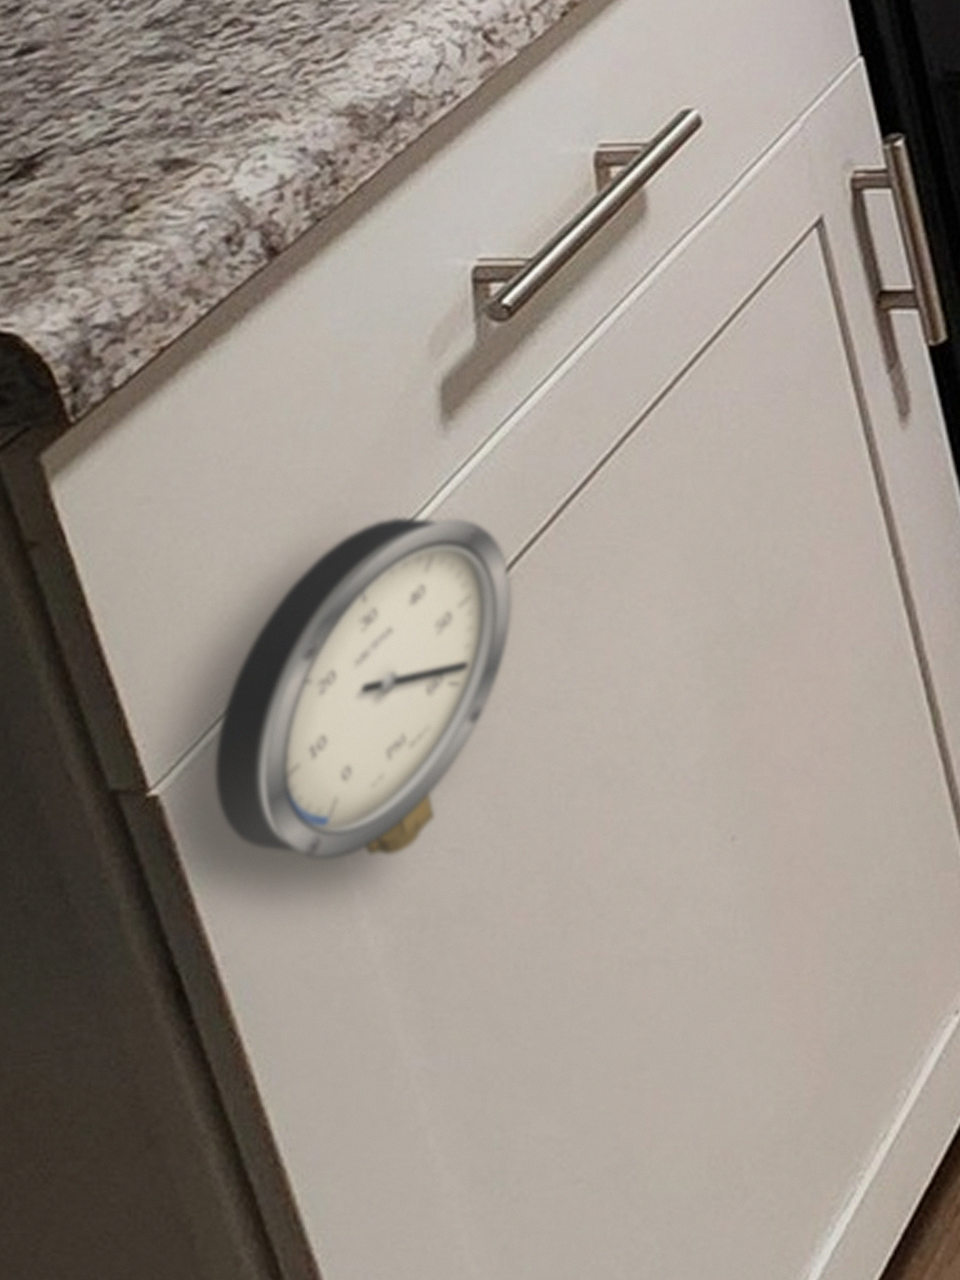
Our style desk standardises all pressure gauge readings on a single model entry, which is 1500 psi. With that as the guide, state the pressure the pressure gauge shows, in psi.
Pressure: 58 psi
